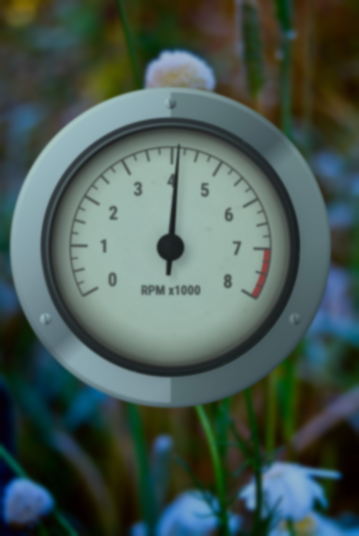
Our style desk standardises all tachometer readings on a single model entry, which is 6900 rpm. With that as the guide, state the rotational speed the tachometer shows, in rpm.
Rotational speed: 4125 rpm
